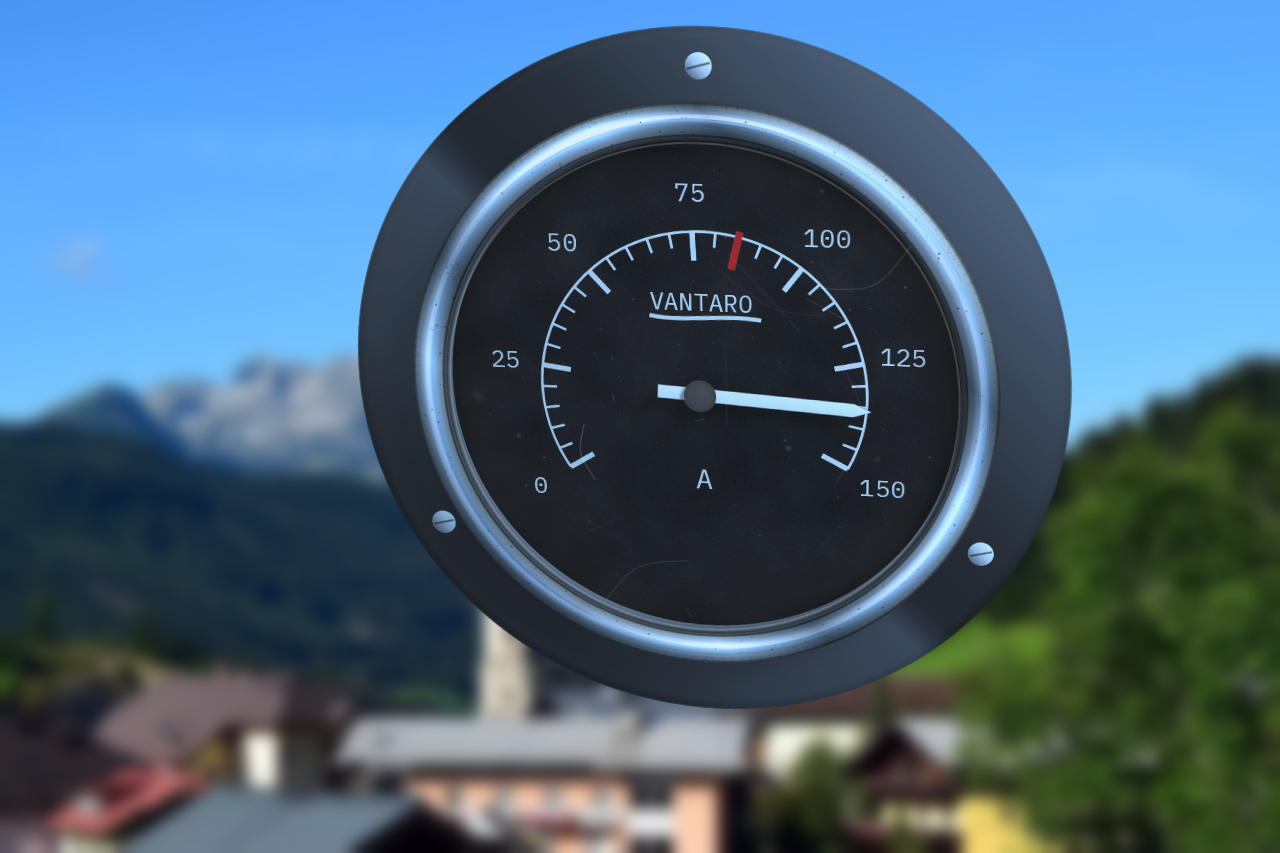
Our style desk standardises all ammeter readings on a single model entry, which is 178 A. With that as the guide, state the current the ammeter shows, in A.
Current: 135 A
